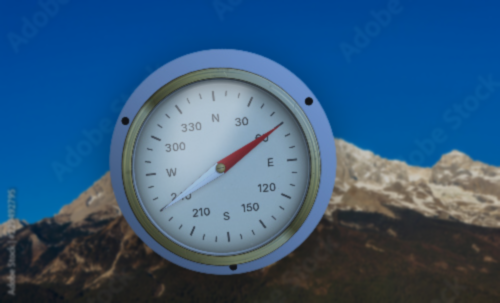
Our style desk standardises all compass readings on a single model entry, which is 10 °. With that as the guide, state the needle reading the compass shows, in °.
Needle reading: 60 °
